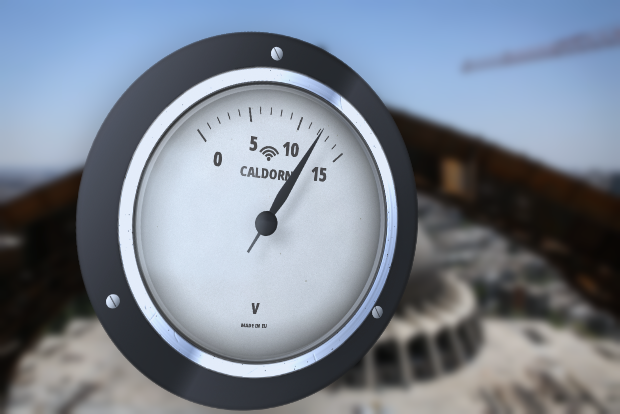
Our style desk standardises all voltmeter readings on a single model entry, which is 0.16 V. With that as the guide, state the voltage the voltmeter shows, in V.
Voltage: 12 V
